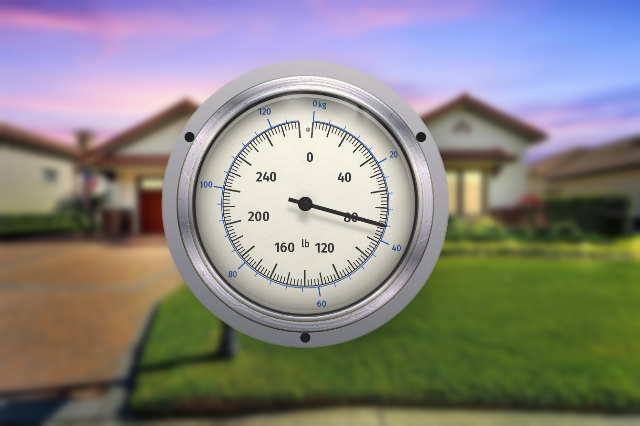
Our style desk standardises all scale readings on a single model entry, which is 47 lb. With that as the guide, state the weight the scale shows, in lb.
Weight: 80 lb
